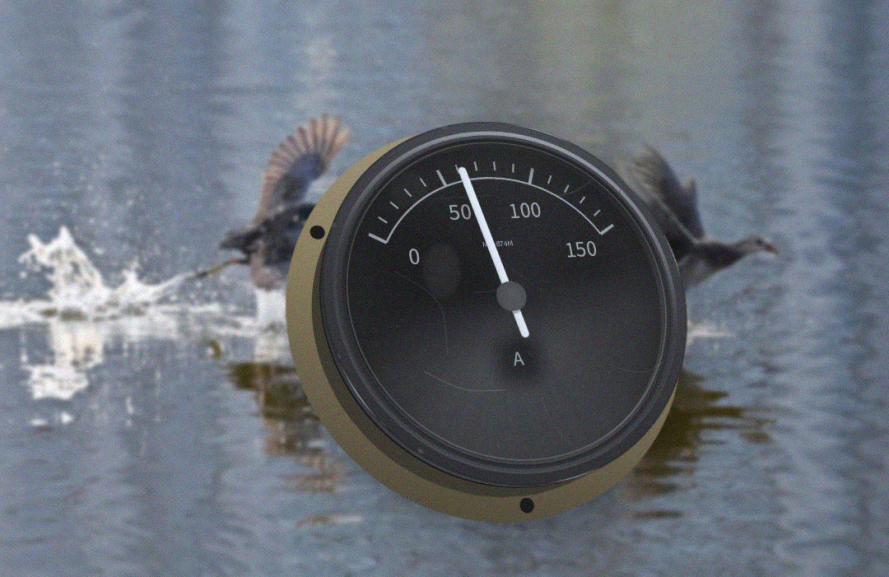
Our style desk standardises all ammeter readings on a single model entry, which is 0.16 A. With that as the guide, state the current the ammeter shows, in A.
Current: 60 A
